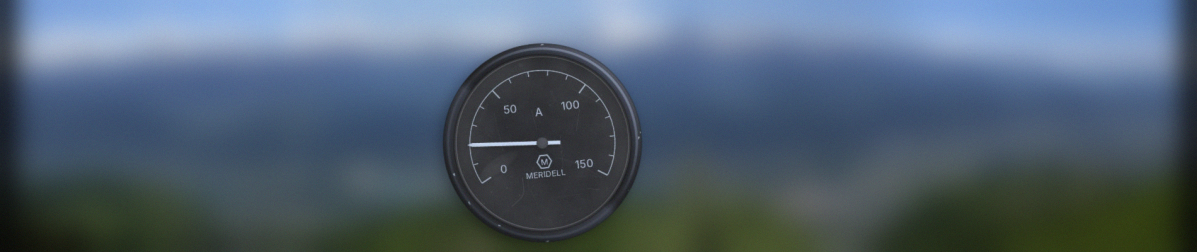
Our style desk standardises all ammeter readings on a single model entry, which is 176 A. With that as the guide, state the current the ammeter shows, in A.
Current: 20 A
